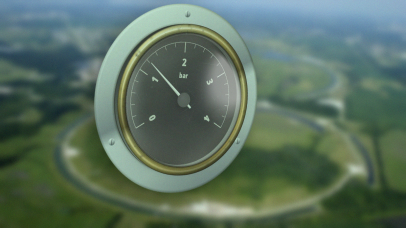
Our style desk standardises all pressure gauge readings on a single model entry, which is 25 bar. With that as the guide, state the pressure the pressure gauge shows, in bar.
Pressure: 1.2 bar
